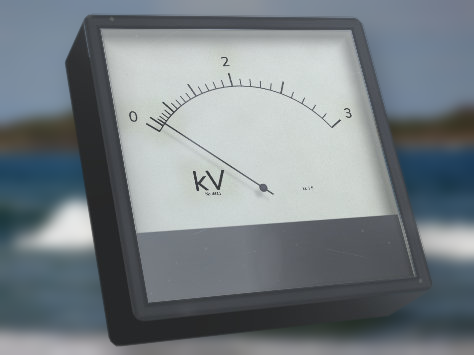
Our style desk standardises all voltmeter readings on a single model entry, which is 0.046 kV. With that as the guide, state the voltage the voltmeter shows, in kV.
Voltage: 0.5 kV
